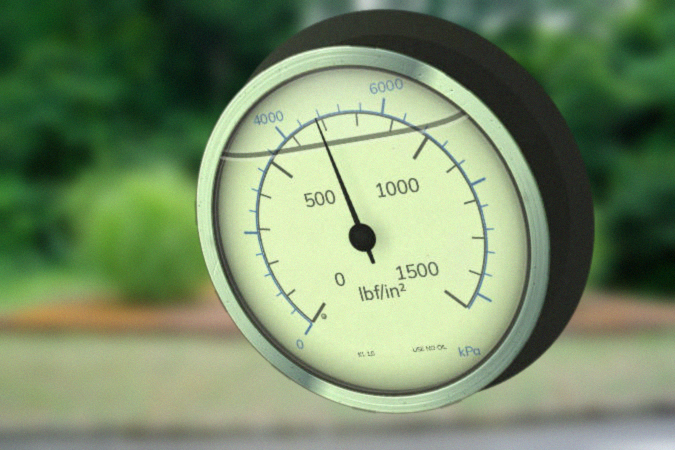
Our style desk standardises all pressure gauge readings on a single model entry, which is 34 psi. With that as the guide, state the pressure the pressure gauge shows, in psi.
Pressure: 700 psi
